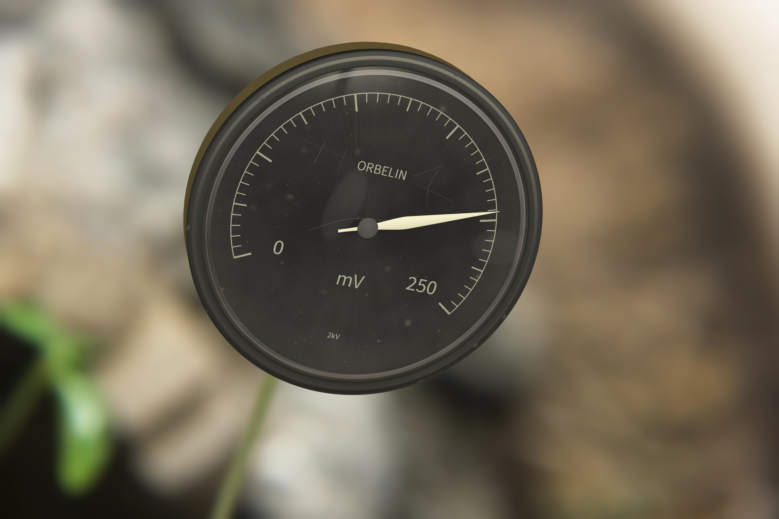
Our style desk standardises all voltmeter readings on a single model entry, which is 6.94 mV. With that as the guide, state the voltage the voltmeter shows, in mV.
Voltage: 195 mV
